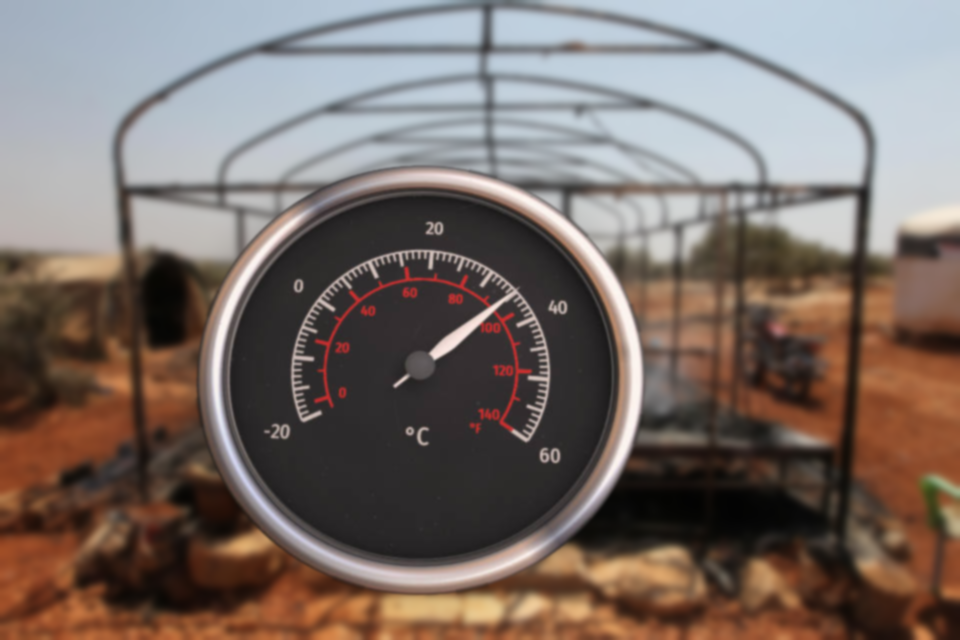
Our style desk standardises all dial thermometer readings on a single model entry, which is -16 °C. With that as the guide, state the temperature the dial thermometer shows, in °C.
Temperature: 35 °C
